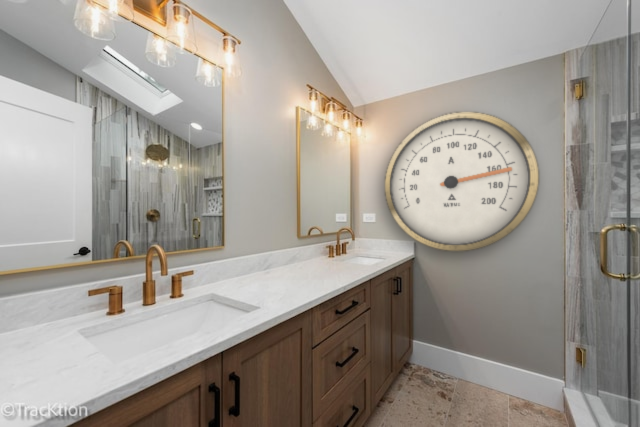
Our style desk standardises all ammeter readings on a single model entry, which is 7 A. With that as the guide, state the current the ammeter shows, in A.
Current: 165 A
